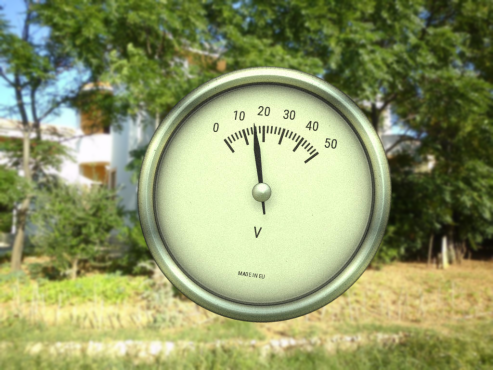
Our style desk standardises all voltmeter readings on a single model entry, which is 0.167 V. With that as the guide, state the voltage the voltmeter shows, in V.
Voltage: 16 V
